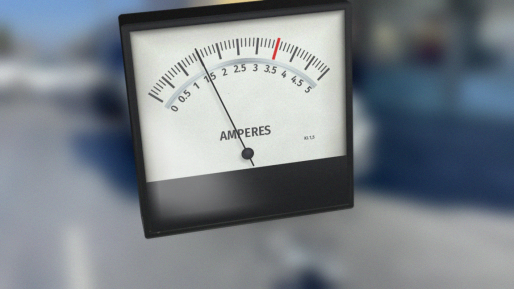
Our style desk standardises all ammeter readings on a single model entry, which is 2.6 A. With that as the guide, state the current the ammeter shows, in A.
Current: 1.5 A
